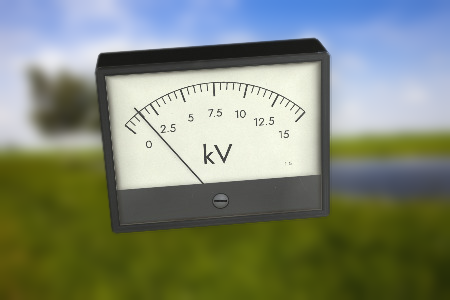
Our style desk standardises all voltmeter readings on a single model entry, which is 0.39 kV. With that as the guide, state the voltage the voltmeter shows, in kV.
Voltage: 1.5 kV
